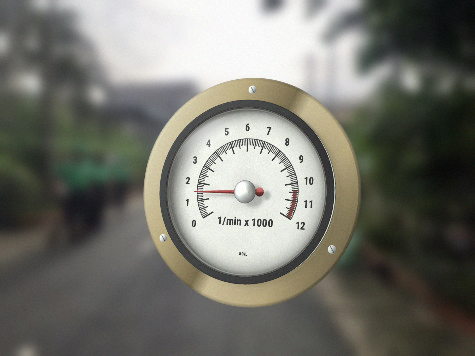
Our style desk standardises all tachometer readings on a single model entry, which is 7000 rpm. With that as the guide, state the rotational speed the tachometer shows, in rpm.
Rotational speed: 1500 rpm
